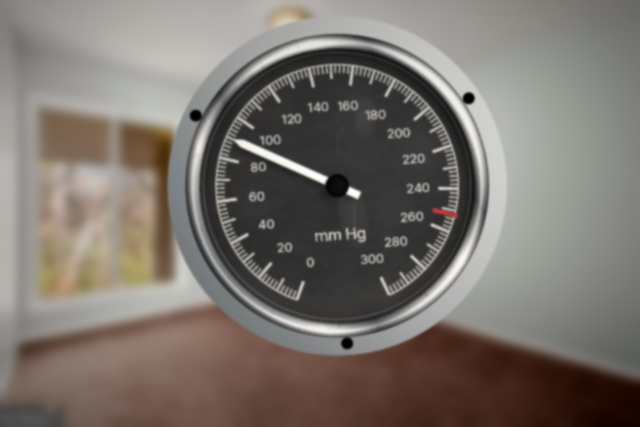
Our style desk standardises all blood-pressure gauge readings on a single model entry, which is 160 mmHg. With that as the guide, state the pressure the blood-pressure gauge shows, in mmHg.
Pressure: 90 mmHg
